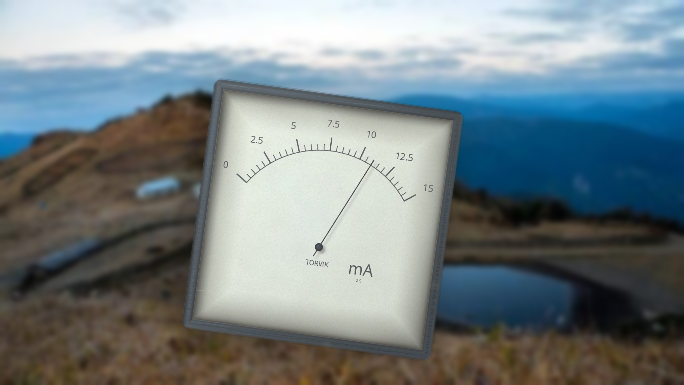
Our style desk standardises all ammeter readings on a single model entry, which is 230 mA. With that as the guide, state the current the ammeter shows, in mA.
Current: 11 mA
